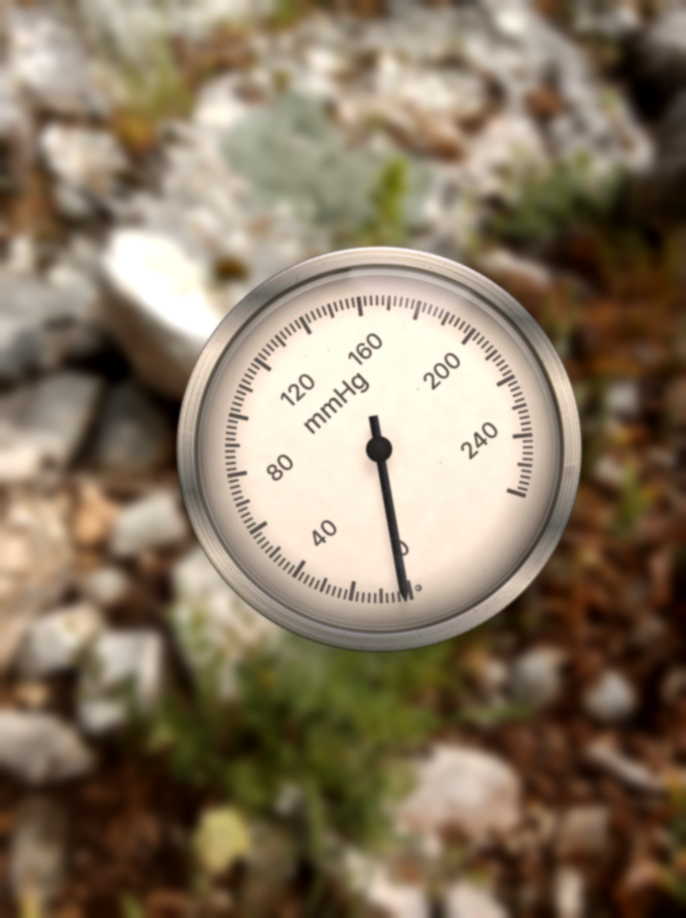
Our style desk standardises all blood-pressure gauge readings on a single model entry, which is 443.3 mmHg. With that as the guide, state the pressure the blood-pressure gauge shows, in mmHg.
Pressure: 2 mmHg
